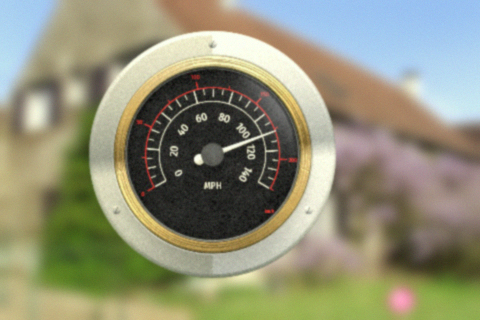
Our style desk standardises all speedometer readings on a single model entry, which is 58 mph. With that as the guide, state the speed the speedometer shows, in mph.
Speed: 110 mph
